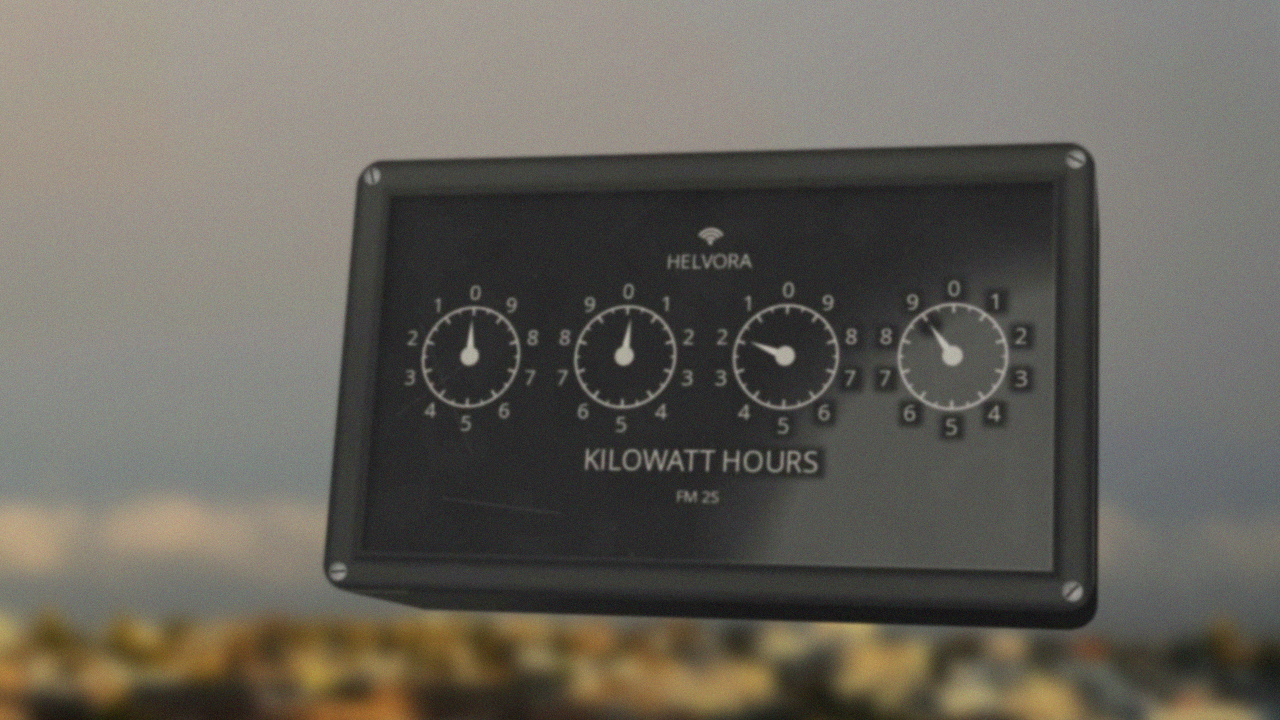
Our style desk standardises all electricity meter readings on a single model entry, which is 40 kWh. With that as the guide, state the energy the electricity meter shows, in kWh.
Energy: 19 kWh
